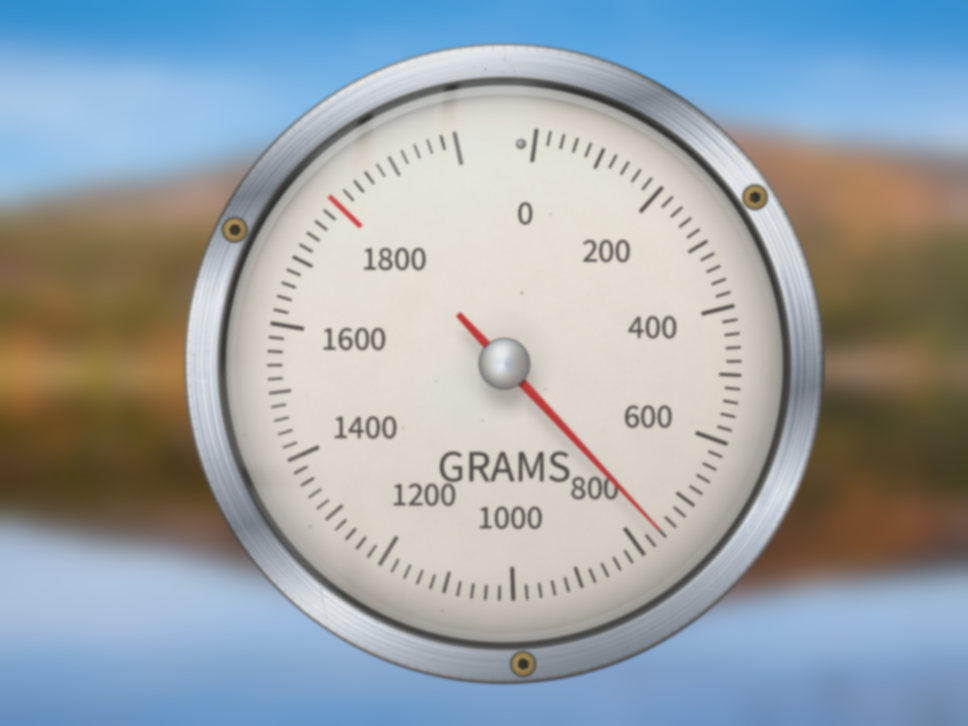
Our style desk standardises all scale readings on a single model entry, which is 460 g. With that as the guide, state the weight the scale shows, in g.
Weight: 760 g
